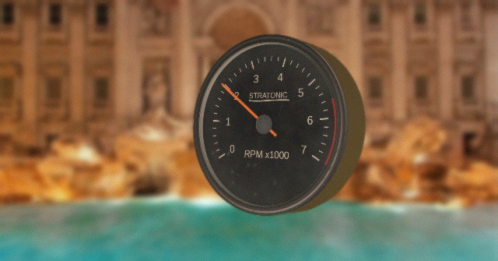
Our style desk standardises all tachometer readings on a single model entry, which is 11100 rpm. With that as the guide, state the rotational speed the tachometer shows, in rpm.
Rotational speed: 2000 rpm
